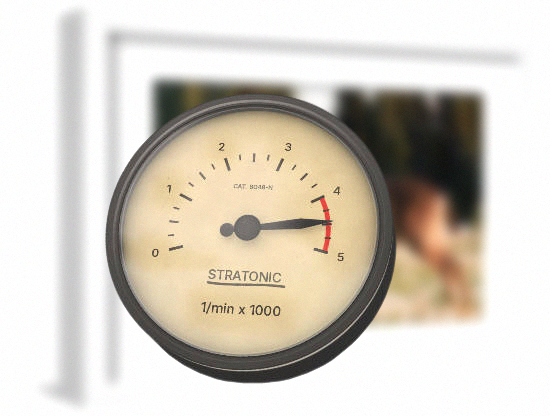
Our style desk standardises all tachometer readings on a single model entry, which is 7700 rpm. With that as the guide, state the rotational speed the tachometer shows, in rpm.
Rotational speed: 4500 rpm
